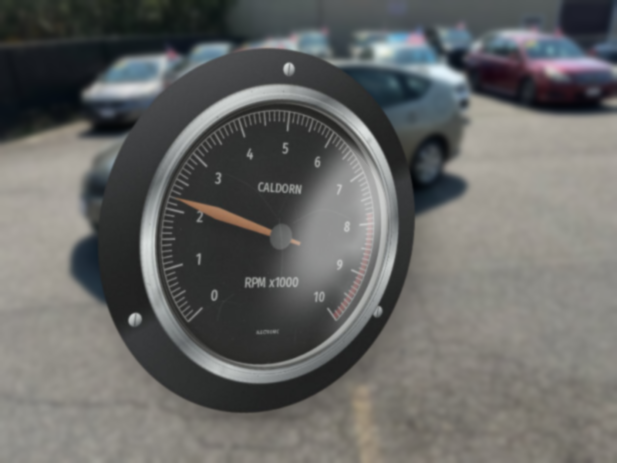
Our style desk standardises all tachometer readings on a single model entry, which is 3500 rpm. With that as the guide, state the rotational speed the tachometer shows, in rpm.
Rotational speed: 2200 rpm
